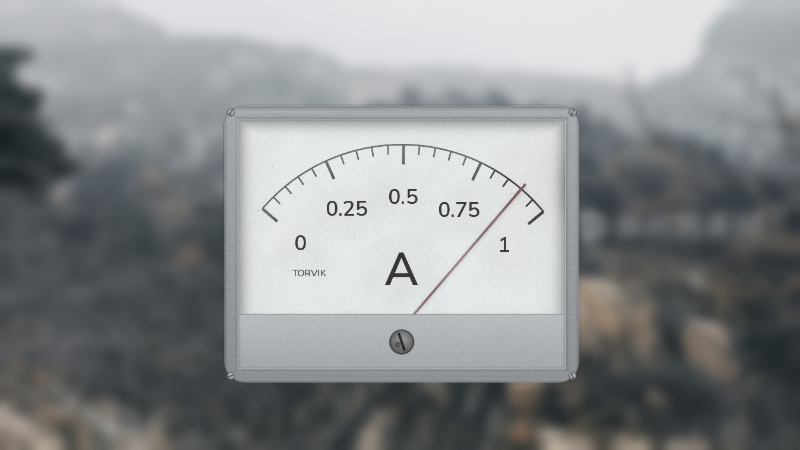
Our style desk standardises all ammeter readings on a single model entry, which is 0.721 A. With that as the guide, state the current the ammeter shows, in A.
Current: 0.9 A
